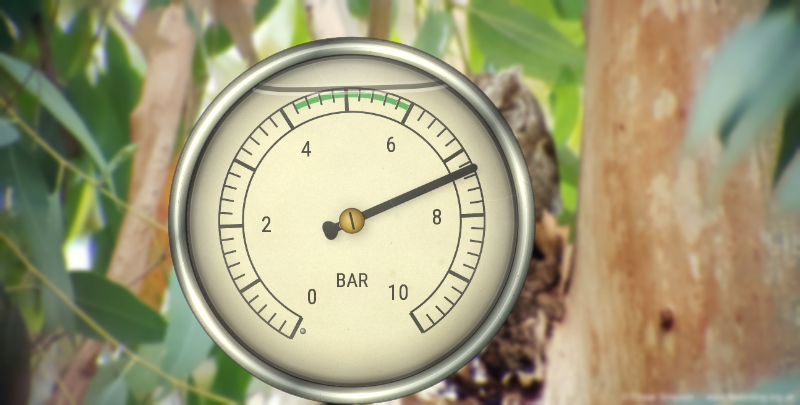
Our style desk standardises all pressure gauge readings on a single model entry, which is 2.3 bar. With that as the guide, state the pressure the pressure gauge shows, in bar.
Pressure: 7.3 bar
